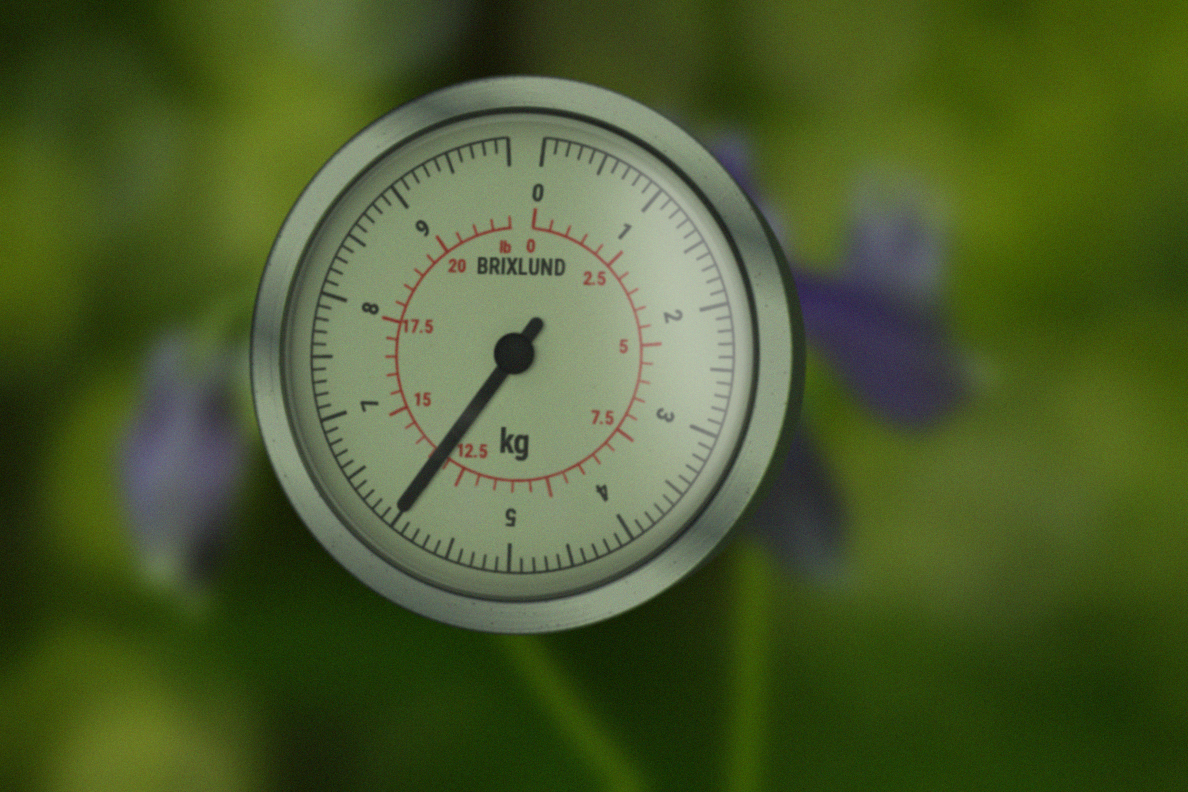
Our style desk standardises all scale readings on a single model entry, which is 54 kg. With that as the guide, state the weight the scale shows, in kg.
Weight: 6 kg
